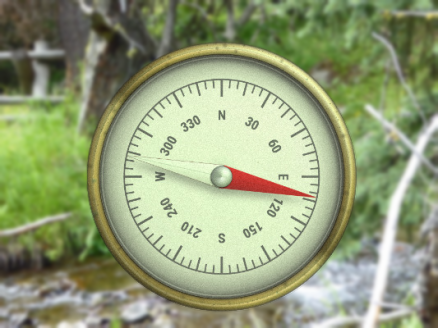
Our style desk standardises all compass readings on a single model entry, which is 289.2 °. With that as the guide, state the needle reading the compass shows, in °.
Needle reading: 102.5 °
